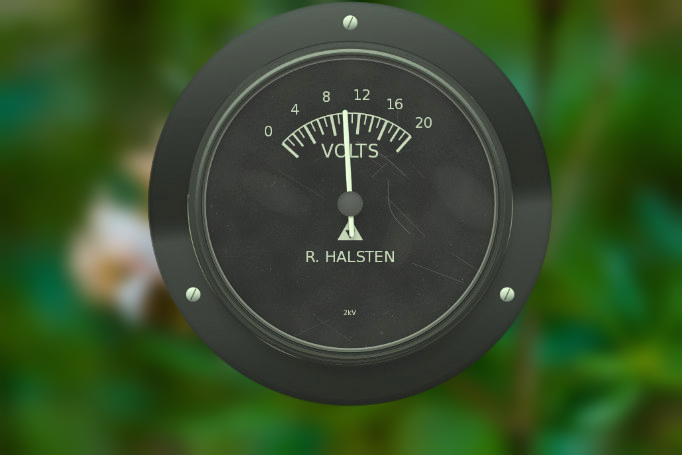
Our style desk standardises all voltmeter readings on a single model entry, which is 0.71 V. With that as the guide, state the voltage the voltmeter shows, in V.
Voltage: 10 V
